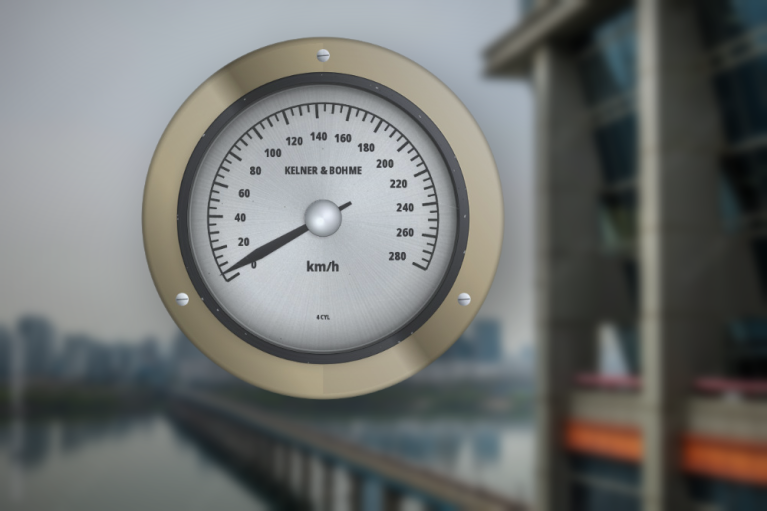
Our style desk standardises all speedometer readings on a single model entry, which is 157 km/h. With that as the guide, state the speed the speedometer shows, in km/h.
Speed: 5 km/h
